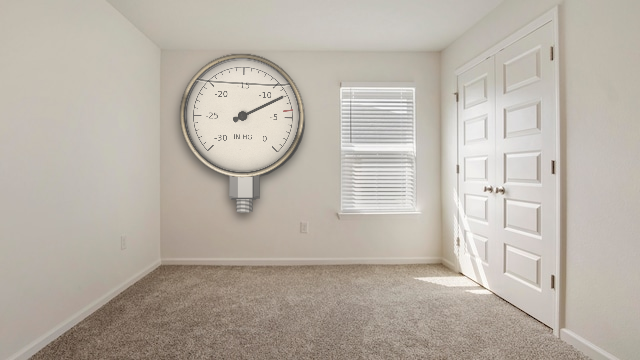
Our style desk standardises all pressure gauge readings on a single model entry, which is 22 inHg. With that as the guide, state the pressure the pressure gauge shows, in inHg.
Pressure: -8 inHg
